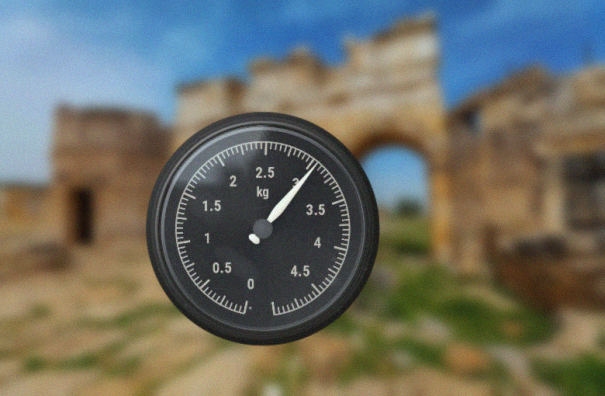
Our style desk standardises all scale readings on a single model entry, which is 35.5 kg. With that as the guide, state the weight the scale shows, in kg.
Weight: 3.05 kg
